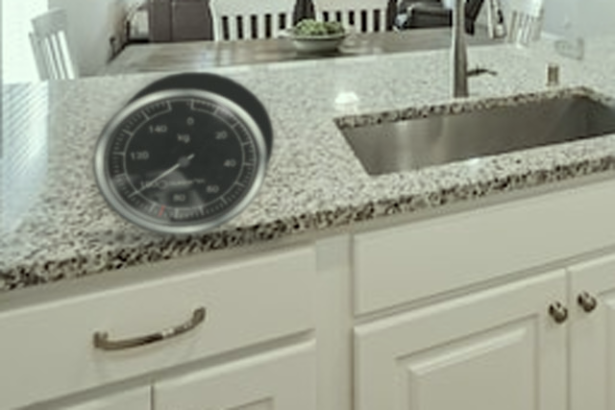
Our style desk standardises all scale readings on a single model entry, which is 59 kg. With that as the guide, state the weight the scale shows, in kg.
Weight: 100 kg
